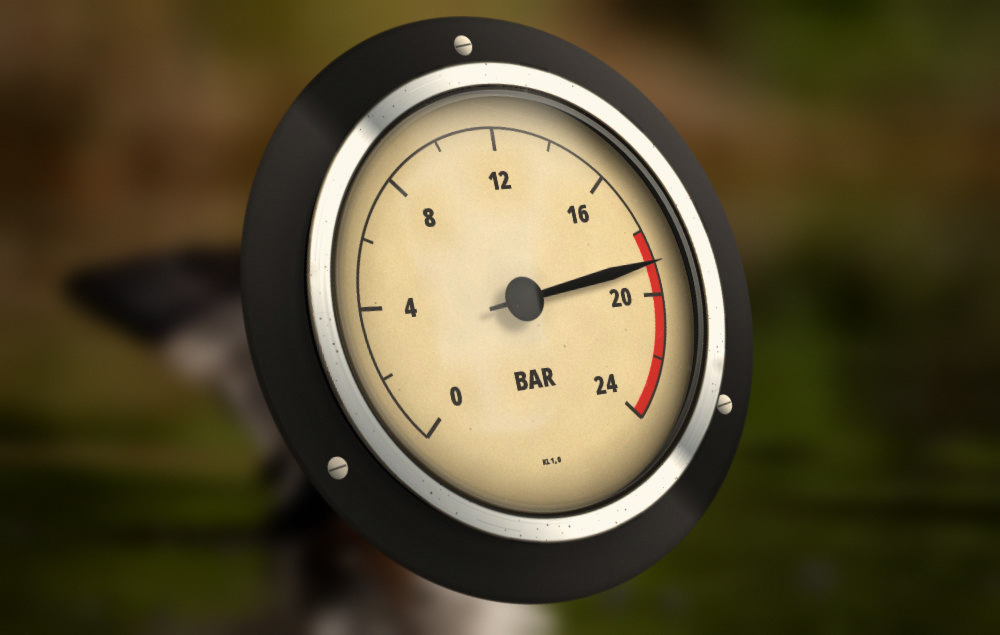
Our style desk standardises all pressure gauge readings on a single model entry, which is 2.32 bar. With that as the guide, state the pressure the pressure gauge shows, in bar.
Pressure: 19 bar
